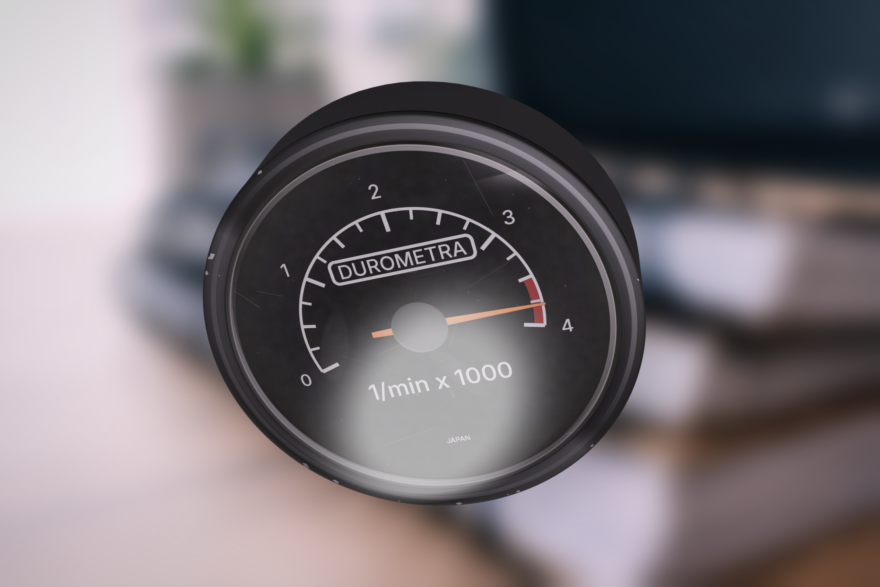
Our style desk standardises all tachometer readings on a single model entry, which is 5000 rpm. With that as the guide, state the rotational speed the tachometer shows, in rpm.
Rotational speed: 3750 rpm
